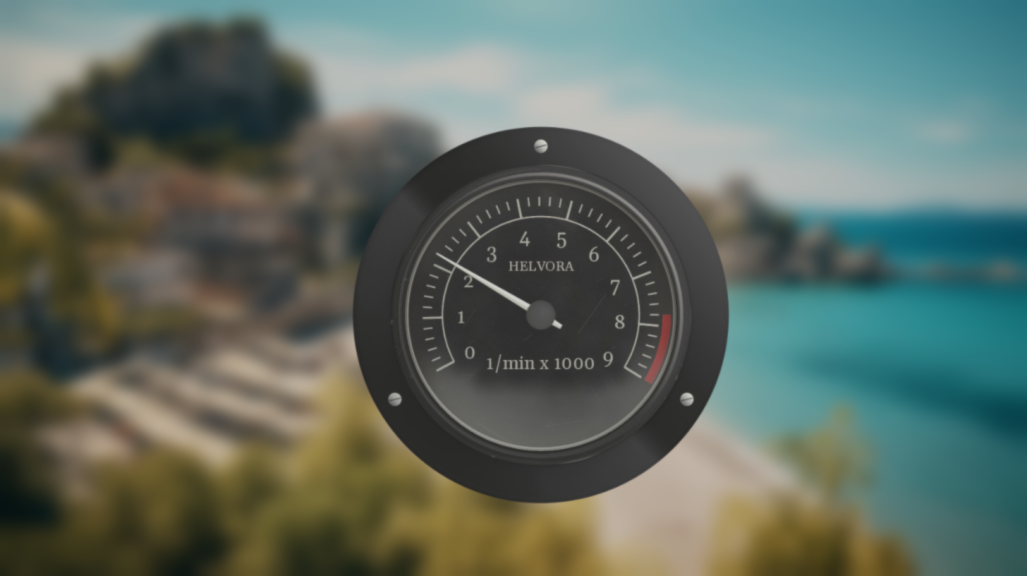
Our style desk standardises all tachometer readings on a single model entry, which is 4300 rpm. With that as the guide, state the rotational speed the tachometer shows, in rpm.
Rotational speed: 2200 rpm
